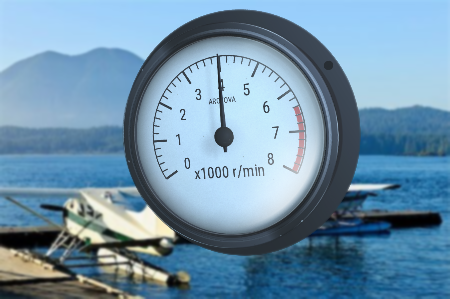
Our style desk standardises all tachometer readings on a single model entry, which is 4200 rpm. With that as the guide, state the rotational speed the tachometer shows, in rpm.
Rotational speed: 4000 rpm
